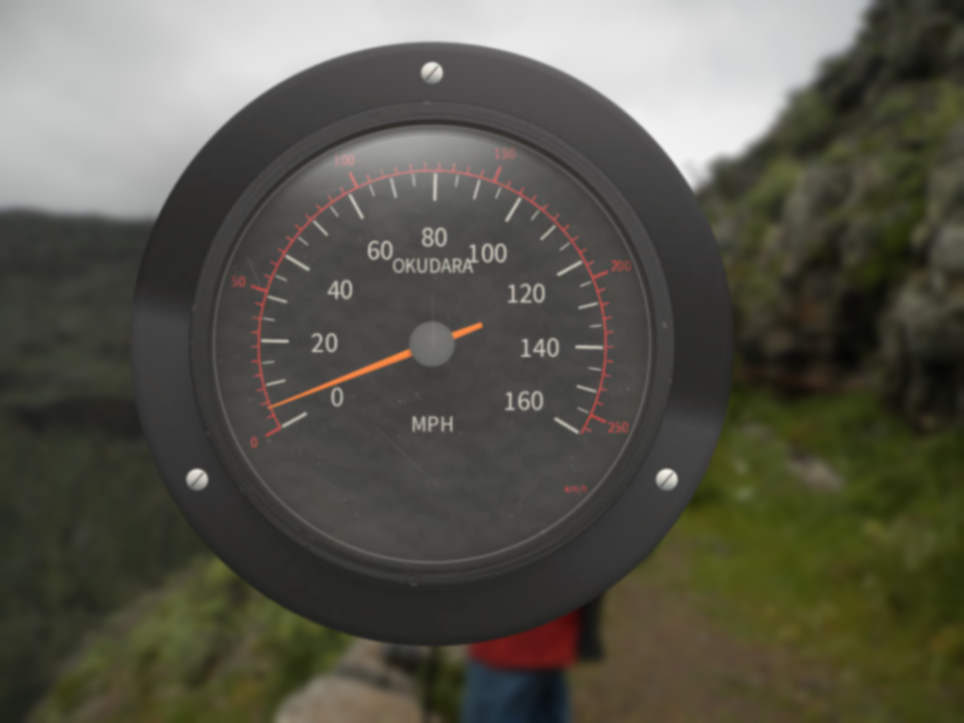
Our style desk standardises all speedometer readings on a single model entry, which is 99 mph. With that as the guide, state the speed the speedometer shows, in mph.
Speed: 5 mph
